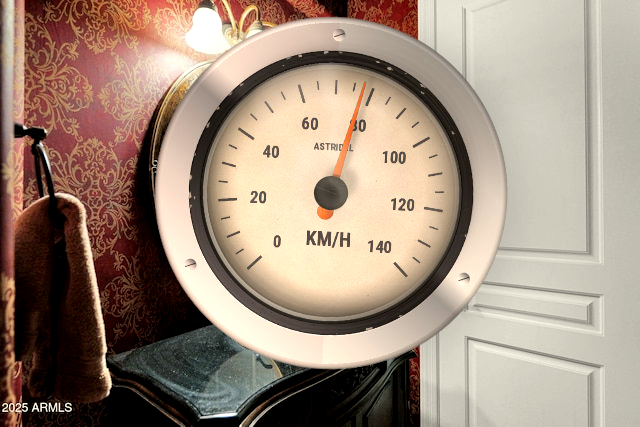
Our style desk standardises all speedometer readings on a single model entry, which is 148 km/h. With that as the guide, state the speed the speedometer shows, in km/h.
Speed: 77.5 km/h
